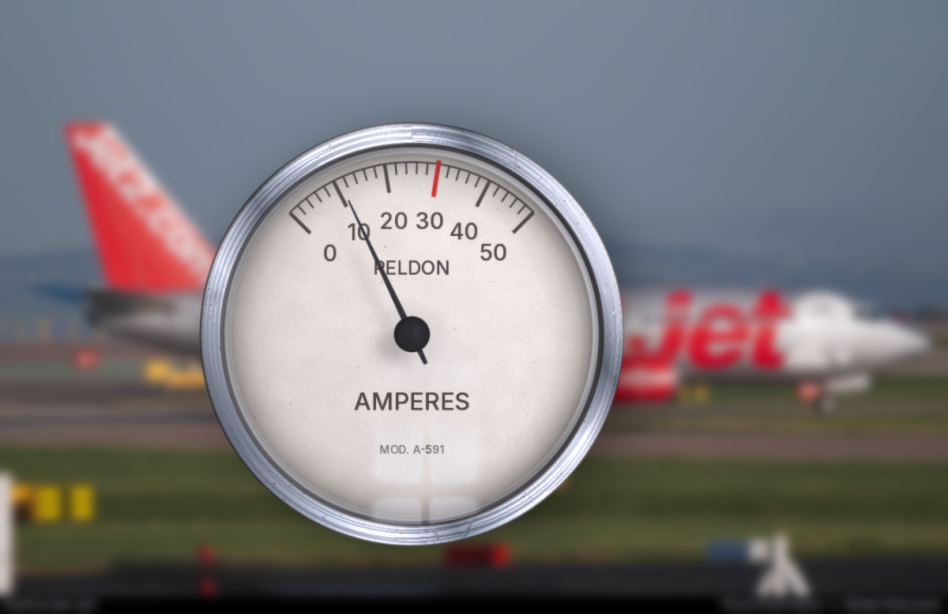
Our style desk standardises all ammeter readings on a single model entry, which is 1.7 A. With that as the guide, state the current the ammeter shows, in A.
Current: 11 A
